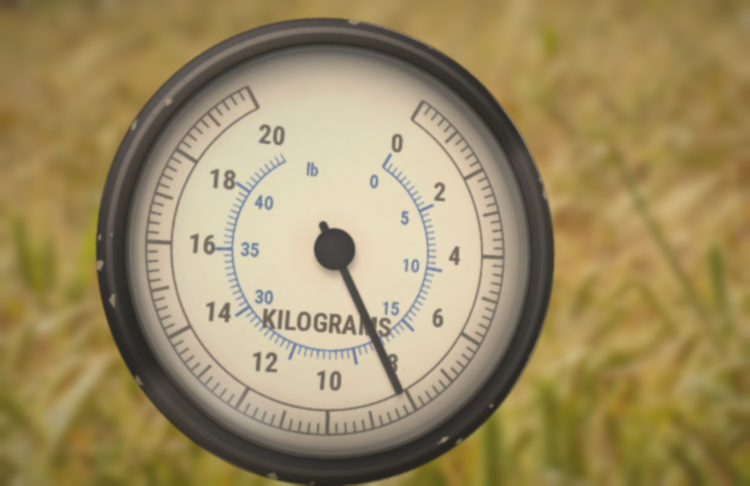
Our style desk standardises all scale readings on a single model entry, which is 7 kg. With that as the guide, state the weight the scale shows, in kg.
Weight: 8.2 kg
